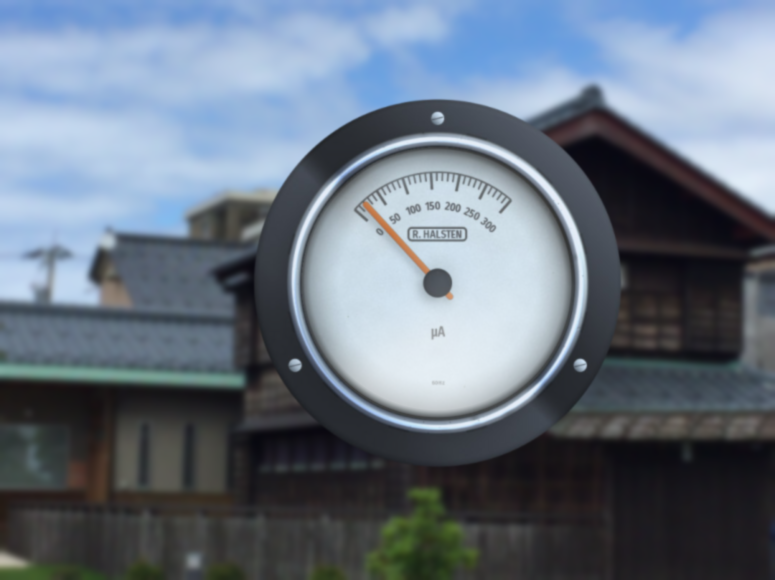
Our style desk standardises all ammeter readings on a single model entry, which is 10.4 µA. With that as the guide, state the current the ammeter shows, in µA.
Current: 20 µA
